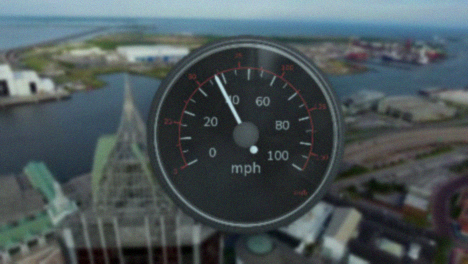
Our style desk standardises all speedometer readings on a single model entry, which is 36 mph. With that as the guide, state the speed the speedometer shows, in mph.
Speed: 37.5 mph
